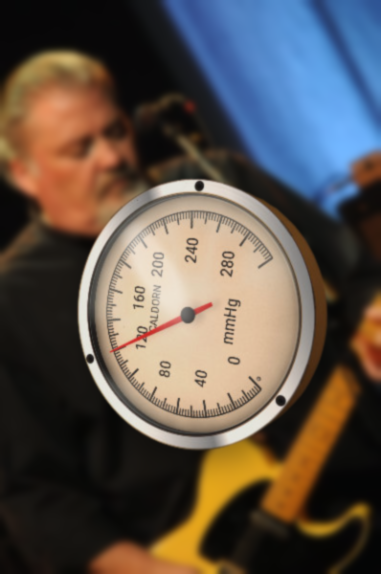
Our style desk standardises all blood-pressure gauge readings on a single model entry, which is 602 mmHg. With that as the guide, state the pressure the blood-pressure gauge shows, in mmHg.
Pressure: 120 mmHg
